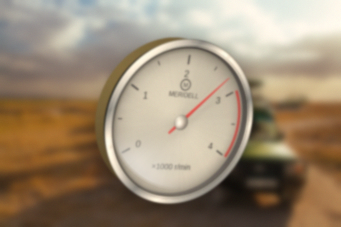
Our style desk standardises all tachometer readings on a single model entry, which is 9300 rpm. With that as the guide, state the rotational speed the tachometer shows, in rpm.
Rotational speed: 2750 rpm
